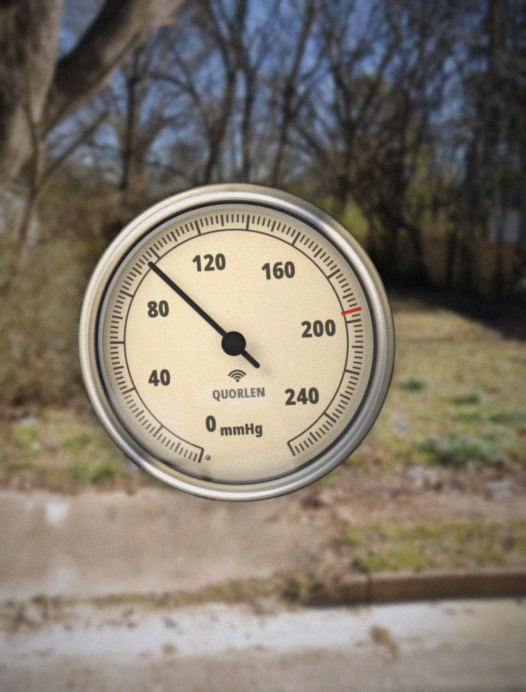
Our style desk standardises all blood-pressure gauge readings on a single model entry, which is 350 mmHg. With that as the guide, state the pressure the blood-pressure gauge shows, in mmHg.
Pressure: 96 mmHg
